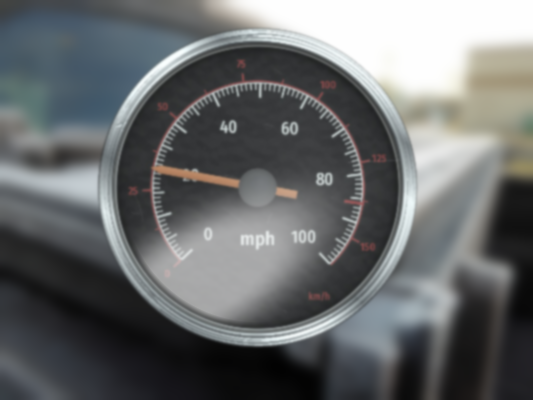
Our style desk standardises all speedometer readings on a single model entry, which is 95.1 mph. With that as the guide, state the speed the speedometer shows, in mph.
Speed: 20 mph
